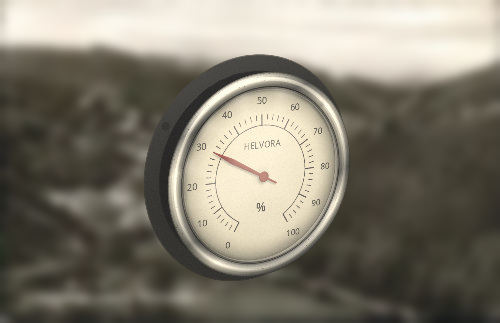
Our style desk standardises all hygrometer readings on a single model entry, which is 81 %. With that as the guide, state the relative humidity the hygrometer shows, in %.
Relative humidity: 30 %
